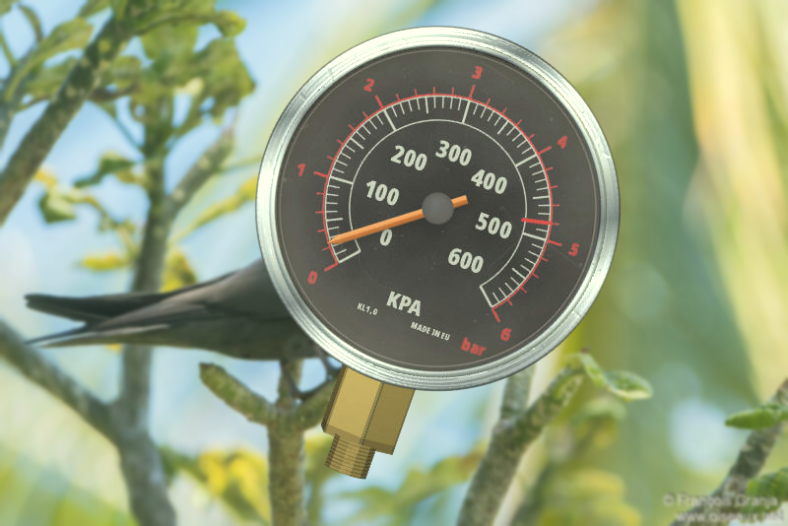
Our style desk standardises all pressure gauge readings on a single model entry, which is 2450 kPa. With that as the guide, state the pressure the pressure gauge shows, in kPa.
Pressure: 25 kPa
